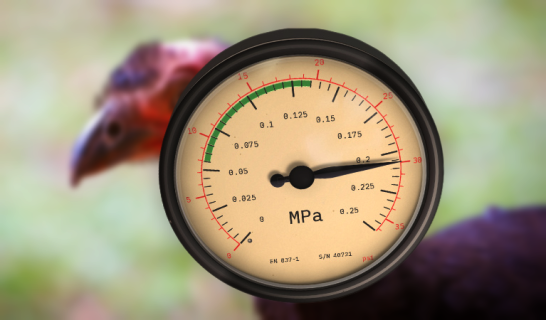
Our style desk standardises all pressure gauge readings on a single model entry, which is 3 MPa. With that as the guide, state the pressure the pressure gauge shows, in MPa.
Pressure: 0.205 MPa
